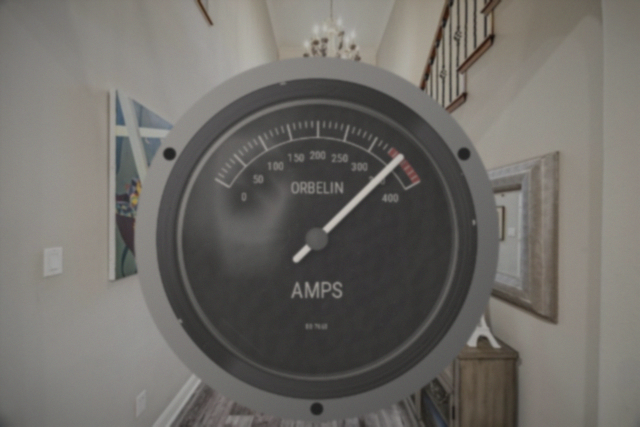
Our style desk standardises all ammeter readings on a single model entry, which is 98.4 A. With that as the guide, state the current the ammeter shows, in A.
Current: 350 A
